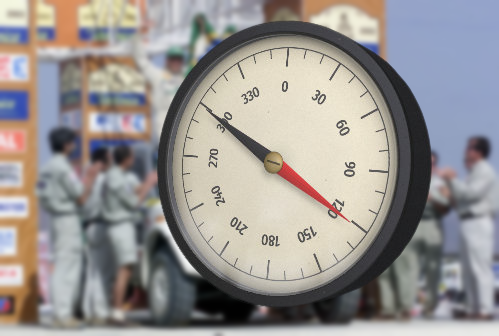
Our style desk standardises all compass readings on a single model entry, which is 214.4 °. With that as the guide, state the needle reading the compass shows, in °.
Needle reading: 120 °
